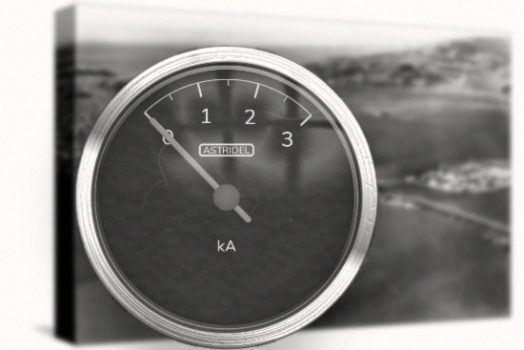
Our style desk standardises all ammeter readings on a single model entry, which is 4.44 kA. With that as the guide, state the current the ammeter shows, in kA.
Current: 0 kA
